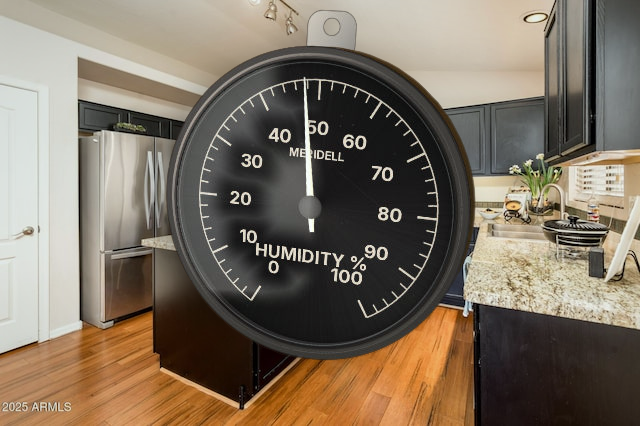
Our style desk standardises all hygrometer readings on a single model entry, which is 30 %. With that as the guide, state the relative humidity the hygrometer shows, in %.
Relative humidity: 48 %
